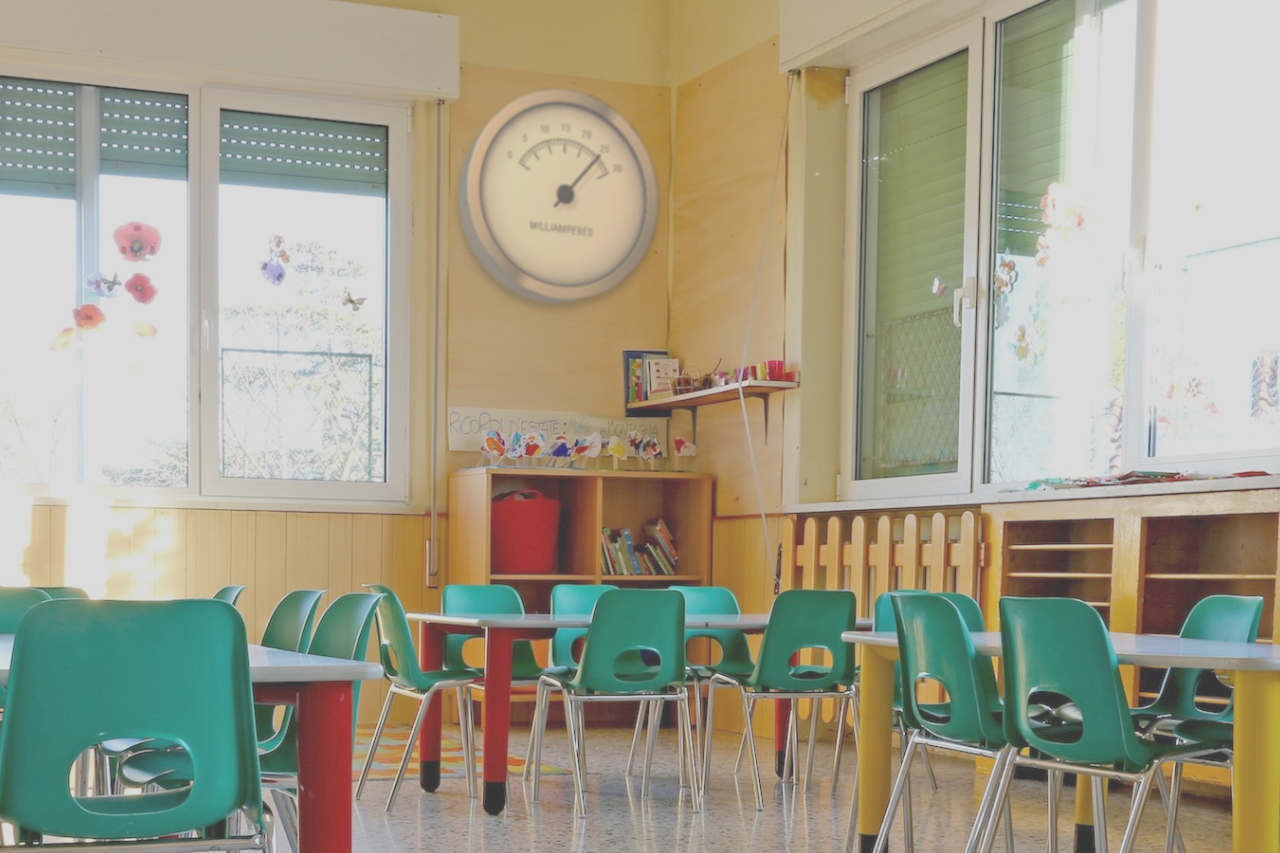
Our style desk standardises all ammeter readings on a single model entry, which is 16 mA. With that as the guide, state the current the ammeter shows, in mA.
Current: 25 mA
